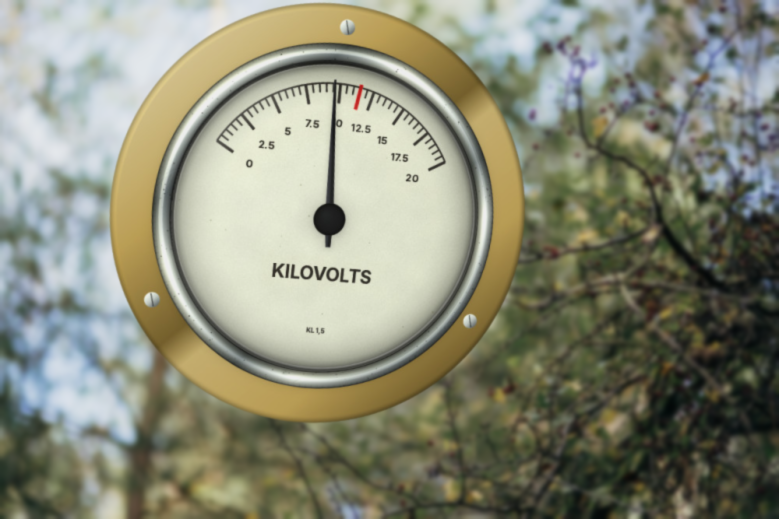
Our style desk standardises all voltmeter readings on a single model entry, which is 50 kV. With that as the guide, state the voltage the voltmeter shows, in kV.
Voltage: 9.5 kV
